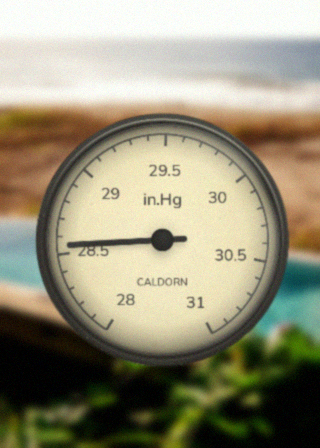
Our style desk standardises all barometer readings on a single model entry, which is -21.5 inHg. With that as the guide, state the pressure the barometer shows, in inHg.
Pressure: 28.55 inHg
